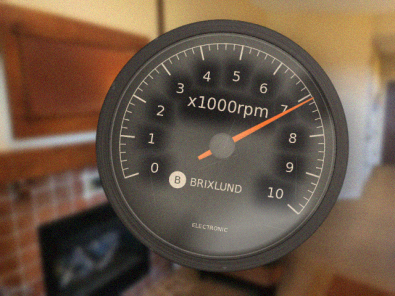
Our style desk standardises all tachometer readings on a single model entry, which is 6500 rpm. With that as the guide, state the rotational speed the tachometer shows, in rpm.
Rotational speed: 7100 rpm
